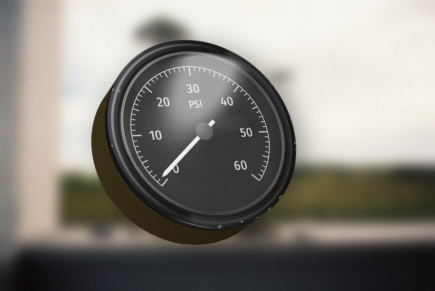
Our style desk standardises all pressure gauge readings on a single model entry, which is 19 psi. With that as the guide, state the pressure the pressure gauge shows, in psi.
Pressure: 1 psi
